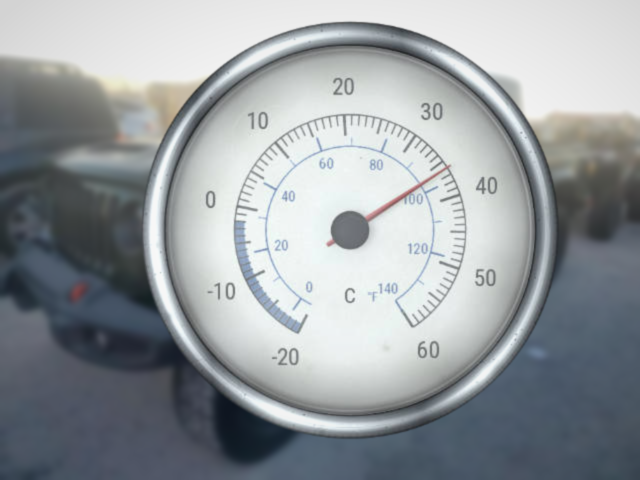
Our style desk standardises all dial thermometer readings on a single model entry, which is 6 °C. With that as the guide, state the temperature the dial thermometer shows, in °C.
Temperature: 36 °C
